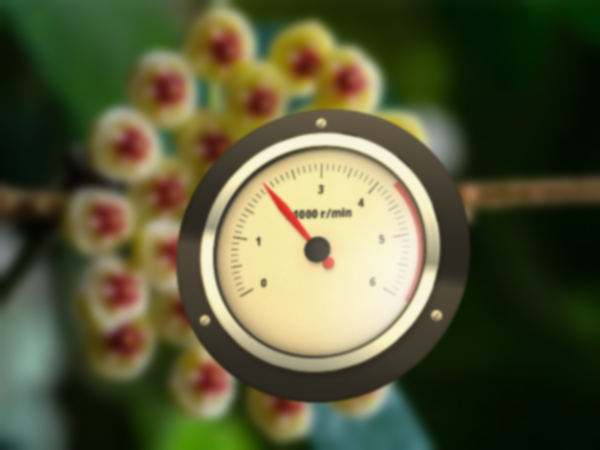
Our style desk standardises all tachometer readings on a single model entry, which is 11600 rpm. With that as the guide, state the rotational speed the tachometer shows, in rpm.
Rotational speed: 2000 rpm
